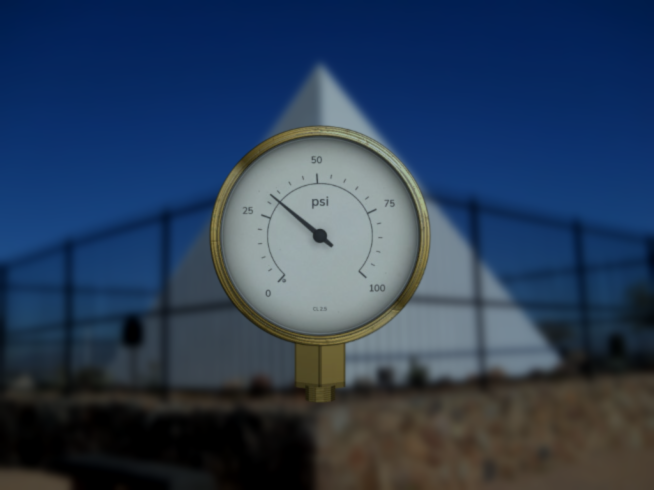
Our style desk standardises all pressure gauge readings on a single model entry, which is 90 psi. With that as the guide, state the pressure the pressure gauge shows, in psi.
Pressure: 32.5 psi
